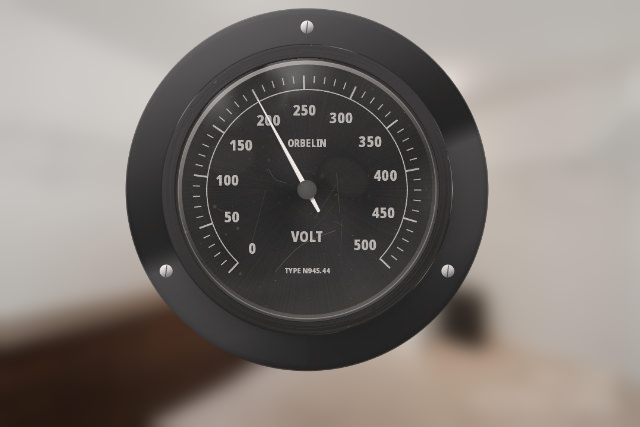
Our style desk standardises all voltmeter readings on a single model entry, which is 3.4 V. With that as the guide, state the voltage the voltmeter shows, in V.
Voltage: 200 V
